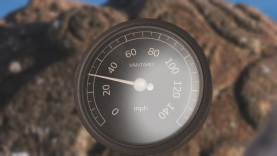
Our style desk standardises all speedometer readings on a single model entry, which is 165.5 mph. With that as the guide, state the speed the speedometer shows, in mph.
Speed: 30 mph
